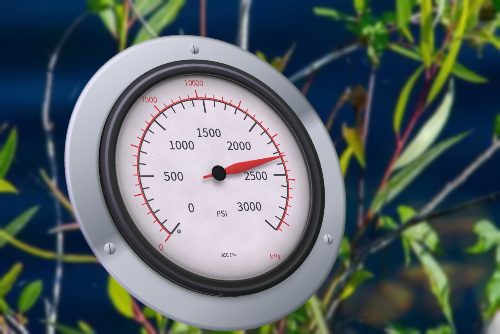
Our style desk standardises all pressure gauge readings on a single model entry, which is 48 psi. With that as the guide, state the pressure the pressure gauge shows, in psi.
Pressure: 2350 psi
